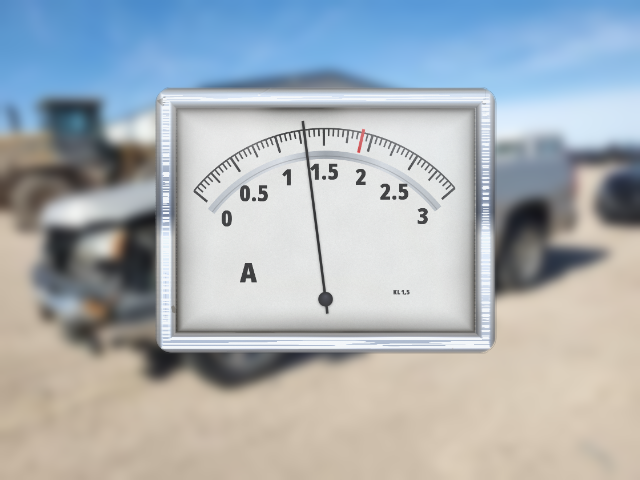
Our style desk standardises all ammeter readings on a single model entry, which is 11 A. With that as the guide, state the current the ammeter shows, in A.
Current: 1.3 A
